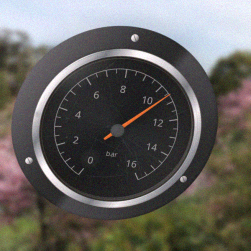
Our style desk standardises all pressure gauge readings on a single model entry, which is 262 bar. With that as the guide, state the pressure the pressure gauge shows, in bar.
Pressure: 10.5 bar
